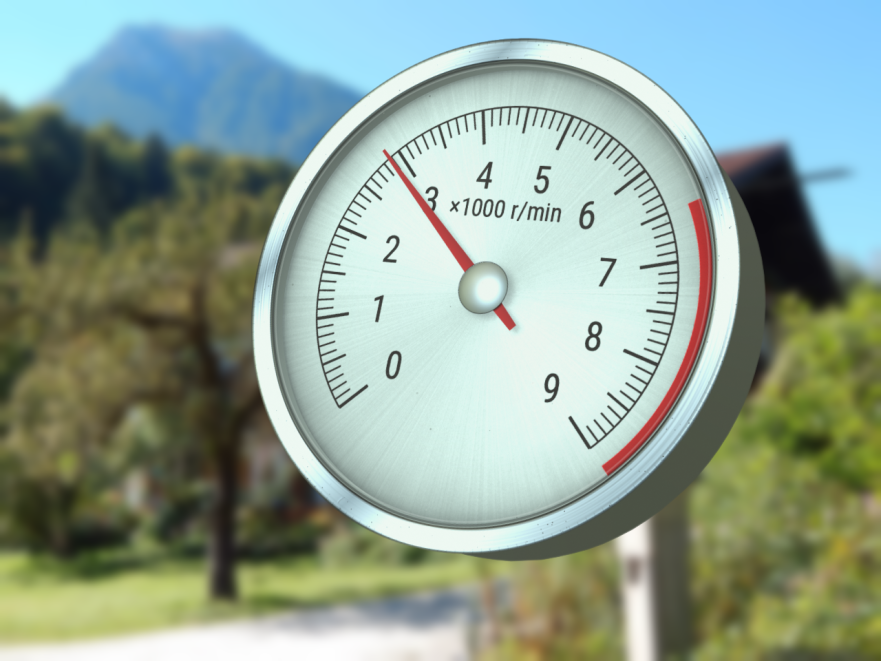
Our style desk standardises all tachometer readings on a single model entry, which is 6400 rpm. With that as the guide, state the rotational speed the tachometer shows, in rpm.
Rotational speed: 2900 rpm
